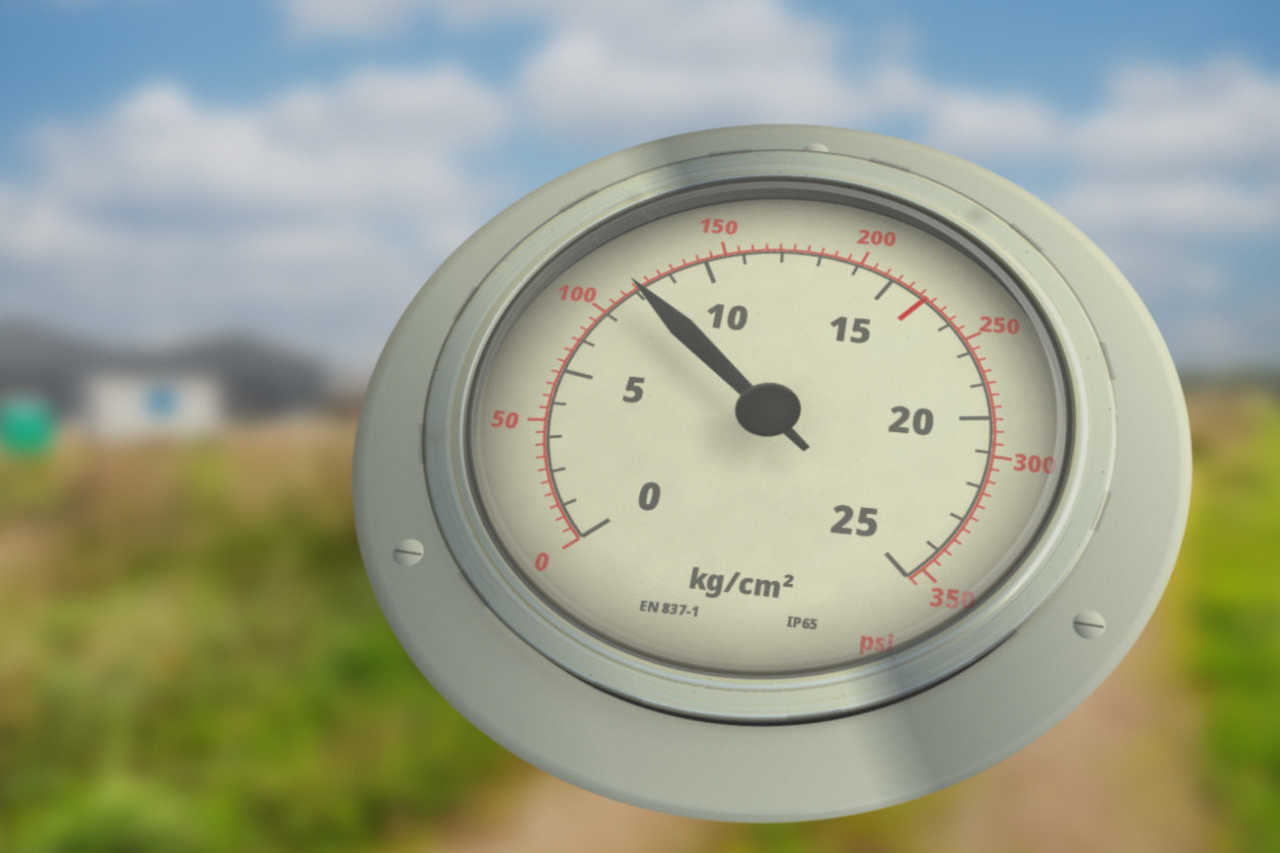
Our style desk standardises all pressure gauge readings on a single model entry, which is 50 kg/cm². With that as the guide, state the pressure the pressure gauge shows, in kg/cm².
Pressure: 8 kg/cm²
